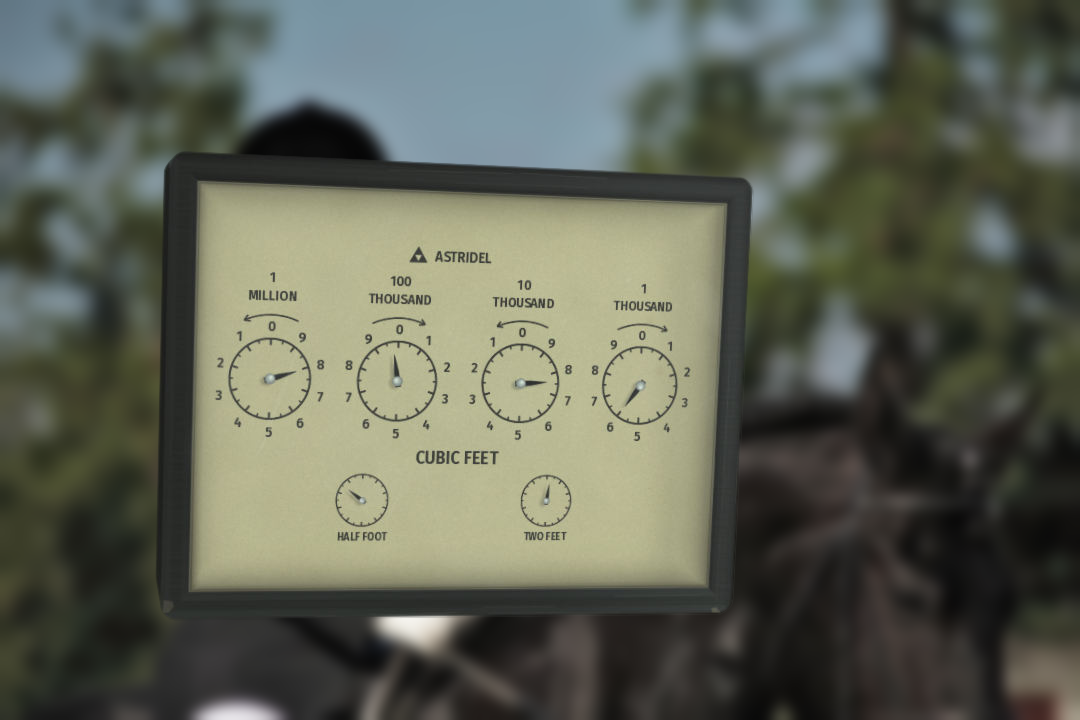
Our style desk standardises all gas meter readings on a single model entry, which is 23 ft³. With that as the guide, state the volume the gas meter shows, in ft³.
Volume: 797600 ft³
